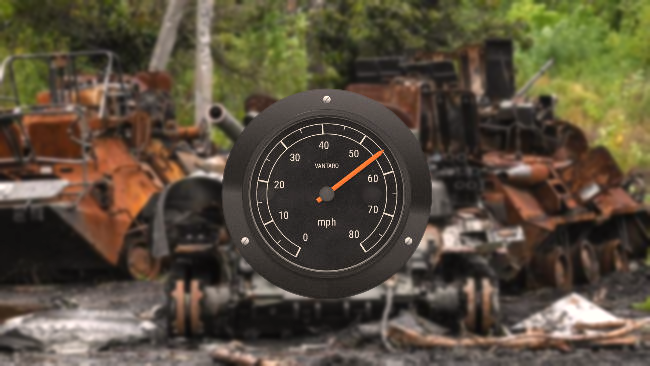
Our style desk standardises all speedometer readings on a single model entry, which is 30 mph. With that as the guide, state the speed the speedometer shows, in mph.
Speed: 55 mph
